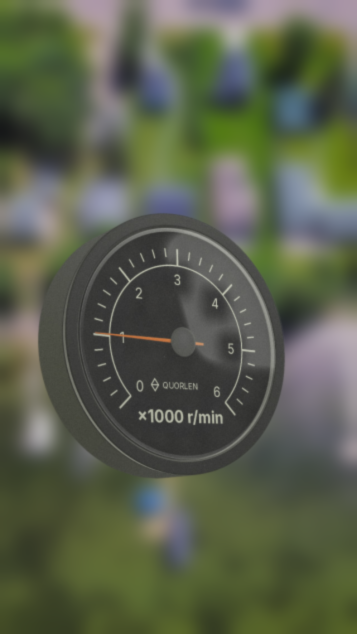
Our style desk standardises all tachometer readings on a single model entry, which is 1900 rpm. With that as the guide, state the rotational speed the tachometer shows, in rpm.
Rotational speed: 1000 rpm
